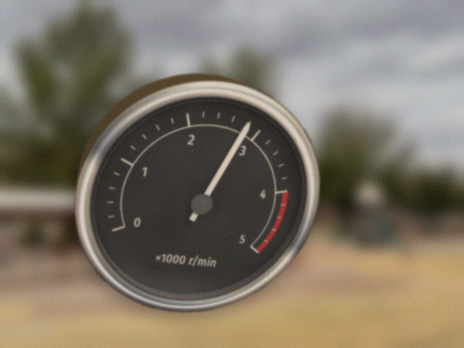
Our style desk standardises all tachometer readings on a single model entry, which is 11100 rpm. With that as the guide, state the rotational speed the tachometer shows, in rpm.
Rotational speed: 2800 rpm
